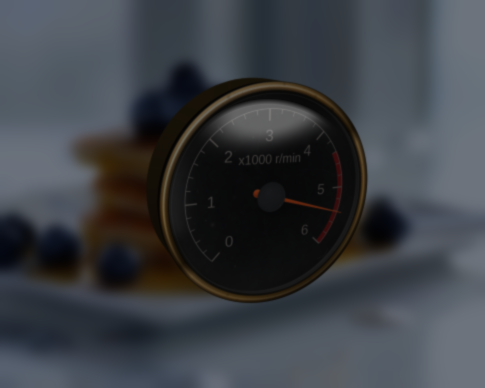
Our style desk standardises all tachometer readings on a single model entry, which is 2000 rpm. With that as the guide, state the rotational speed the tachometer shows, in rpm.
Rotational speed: 5400 rpm
